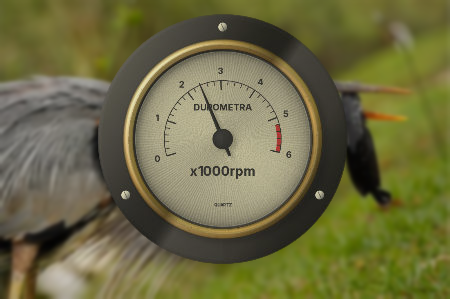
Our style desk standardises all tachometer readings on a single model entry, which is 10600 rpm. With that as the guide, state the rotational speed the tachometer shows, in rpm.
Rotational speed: 2400 rpm
